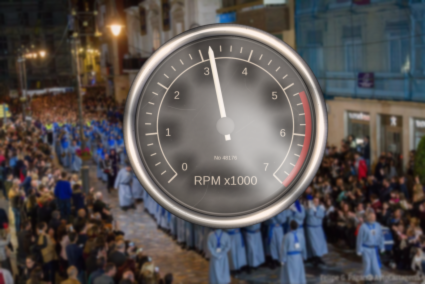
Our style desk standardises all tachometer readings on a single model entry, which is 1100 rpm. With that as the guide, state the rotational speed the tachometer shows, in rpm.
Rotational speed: 3200 rpm
